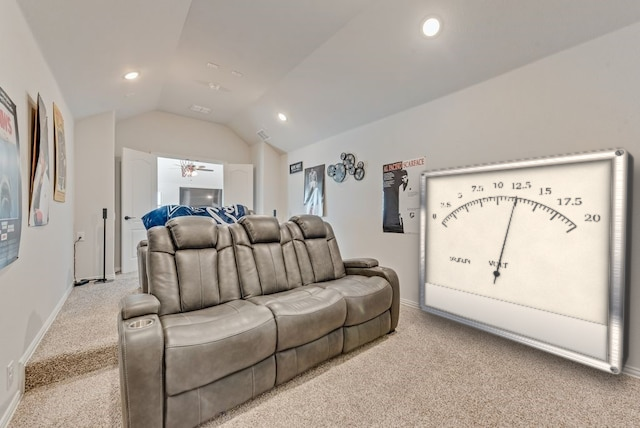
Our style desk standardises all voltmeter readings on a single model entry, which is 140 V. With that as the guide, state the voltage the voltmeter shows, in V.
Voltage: 12.5 V
